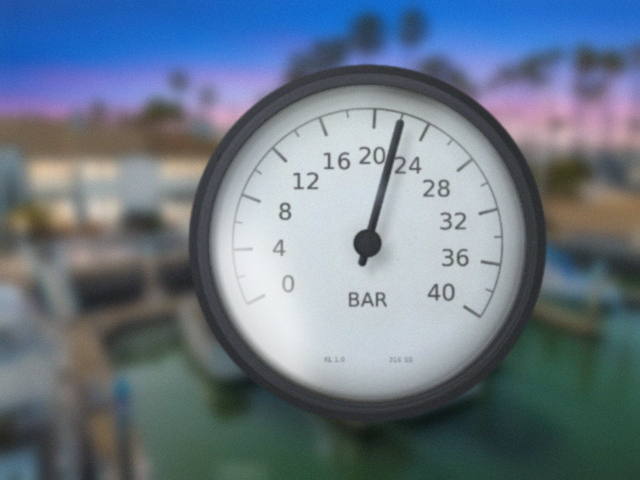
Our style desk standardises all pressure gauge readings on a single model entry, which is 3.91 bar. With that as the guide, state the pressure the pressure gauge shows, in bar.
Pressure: 22 bar
